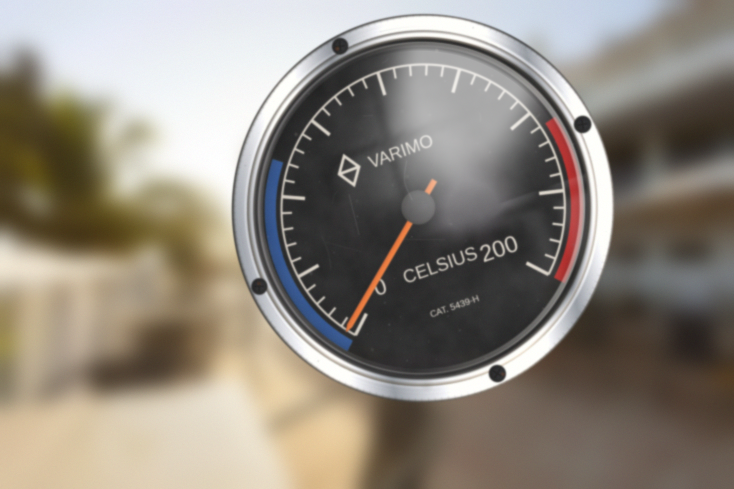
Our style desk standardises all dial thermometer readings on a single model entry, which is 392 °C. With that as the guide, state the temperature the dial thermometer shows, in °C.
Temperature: 2.5 °C
